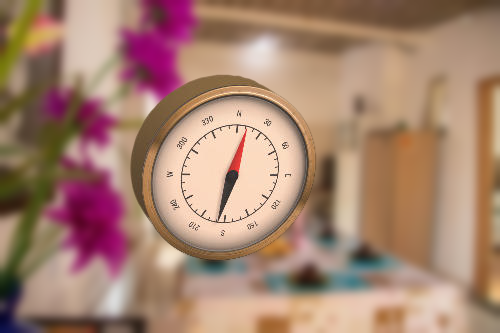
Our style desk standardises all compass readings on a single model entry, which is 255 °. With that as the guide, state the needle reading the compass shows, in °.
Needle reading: 10 °
